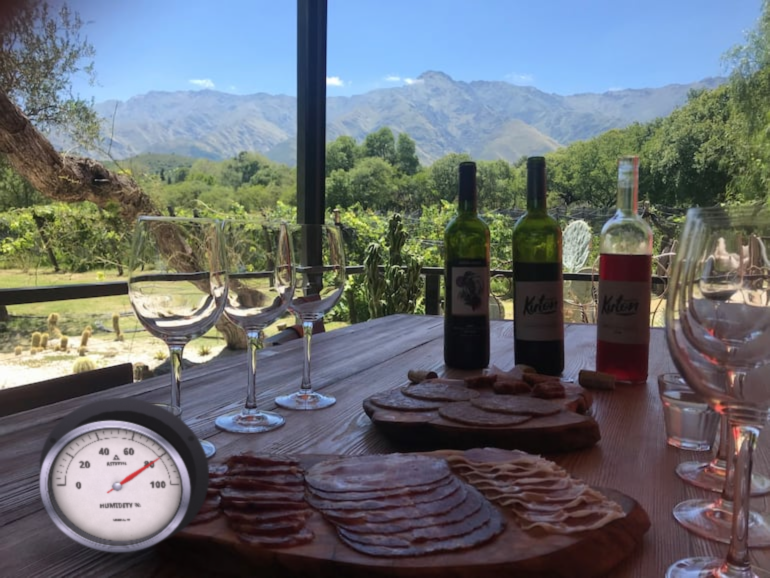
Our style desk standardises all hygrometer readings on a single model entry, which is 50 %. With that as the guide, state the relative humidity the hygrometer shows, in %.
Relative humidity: 80 %
